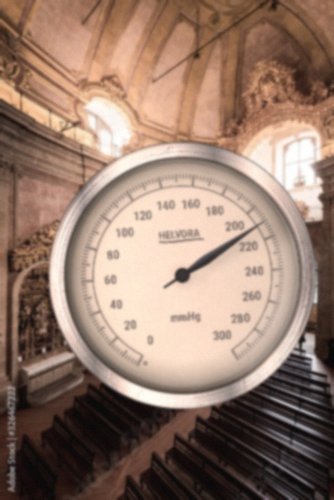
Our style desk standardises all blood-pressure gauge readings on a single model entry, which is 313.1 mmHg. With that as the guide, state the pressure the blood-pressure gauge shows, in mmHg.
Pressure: 210 mmHg
